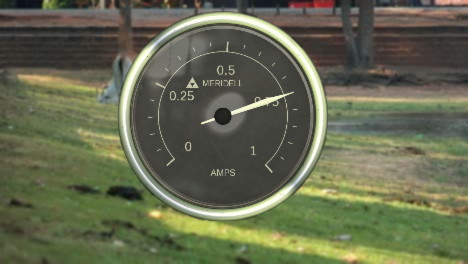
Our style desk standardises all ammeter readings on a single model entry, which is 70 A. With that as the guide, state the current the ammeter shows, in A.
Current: 0.75 A
